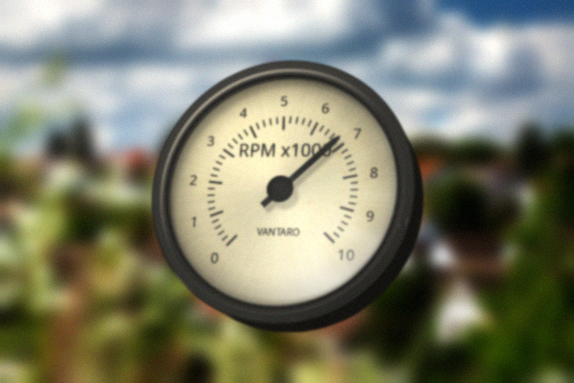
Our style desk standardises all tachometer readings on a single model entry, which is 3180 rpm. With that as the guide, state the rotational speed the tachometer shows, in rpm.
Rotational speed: 6800 rpm
